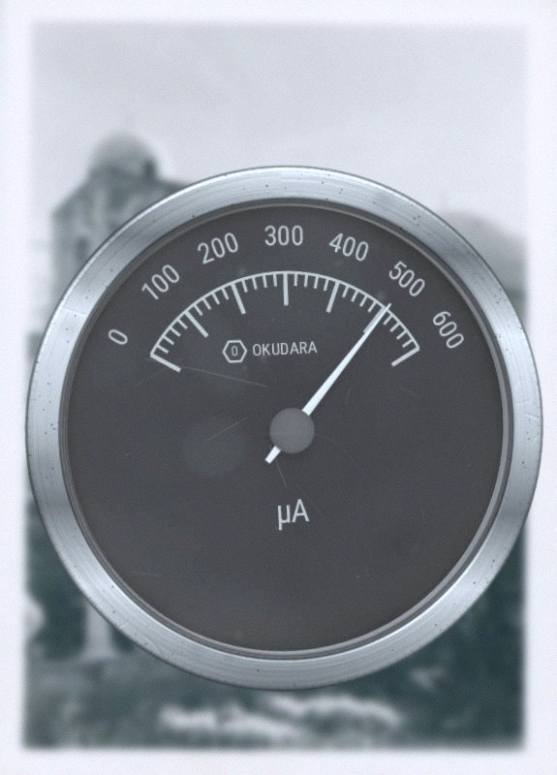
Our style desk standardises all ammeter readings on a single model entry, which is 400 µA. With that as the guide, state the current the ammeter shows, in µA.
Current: 500 µA
